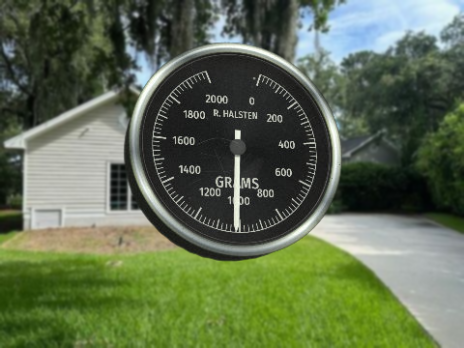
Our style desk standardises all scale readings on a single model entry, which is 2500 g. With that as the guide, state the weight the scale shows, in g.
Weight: 1020 g
